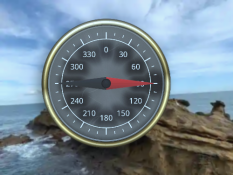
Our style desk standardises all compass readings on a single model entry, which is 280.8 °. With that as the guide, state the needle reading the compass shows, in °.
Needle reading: 90 °
